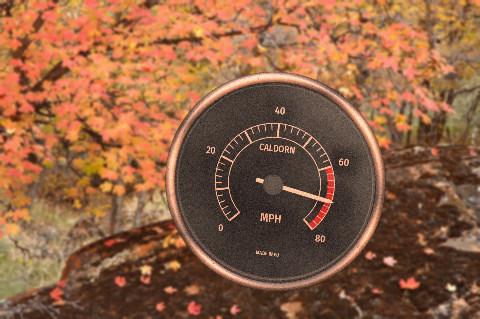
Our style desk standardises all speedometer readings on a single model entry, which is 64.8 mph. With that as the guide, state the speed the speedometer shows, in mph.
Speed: 70 mph
